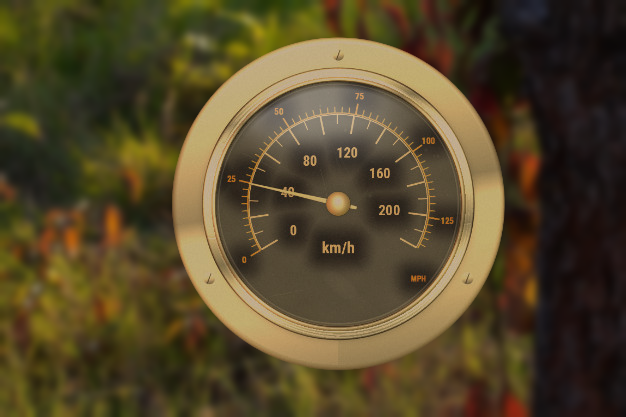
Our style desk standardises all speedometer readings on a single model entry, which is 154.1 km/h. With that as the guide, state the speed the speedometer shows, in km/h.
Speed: 40 km/h
